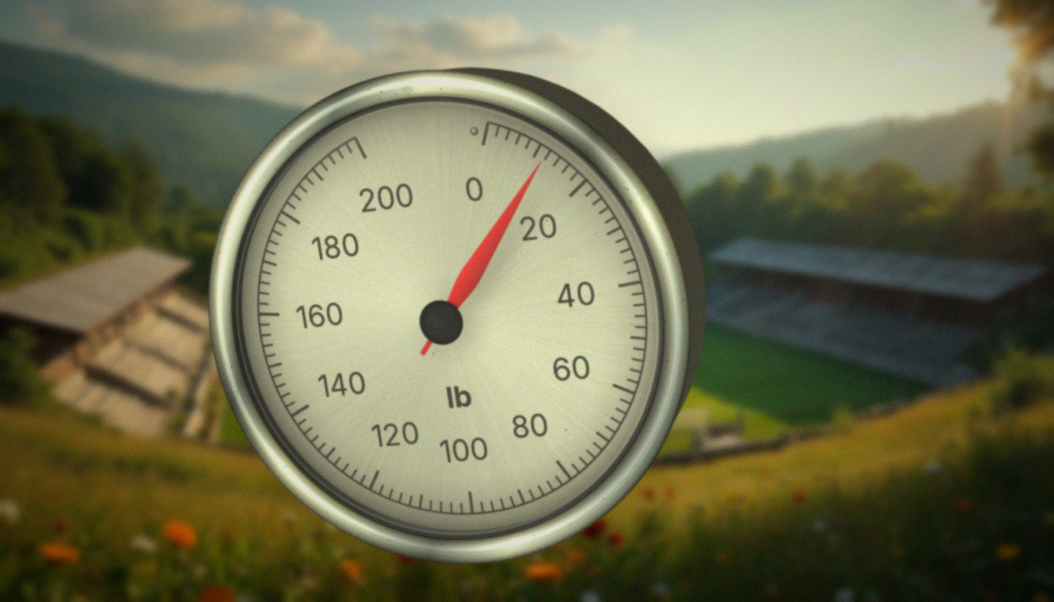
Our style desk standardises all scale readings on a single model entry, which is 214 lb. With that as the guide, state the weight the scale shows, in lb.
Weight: 12 lb
